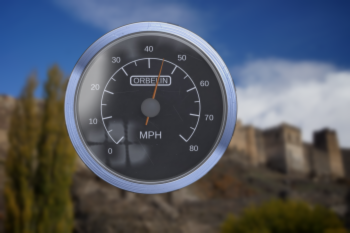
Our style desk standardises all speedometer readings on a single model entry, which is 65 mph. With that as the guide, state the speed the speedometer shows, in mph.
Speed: 45 mph
